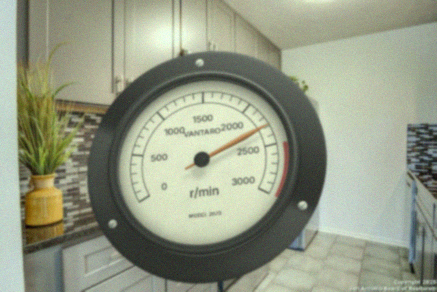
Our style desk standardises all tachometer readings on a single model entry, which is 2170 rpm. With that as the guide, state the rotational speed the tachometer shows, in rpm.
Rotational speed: 2300 rpm
